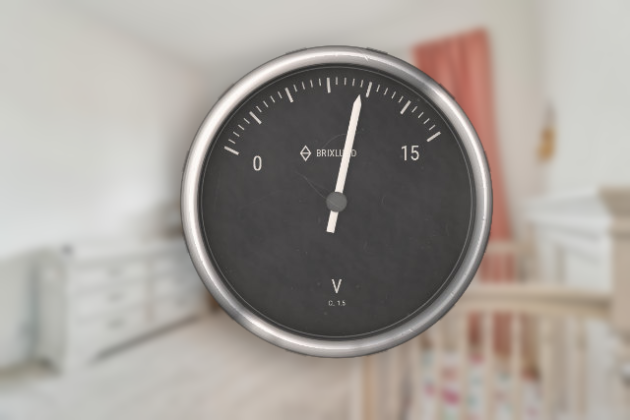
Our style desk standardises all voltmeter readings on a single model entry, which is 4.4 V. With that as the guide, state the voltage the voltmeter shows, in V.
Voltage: 9.5 V
